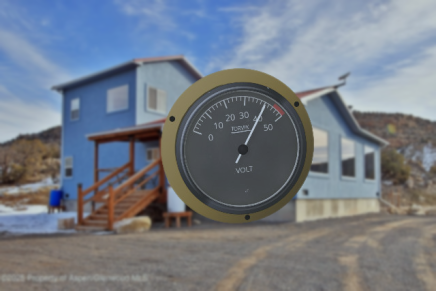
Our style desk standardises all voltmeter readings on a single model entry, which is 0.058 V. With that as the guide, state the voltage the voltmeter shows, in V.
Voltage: 40 V
